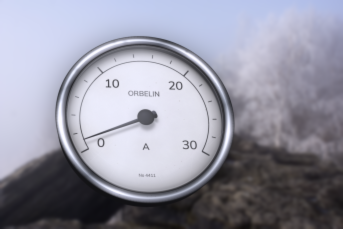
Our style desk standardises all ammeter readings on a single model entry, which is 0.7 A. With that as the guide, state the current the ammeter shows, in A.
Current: 1 A
